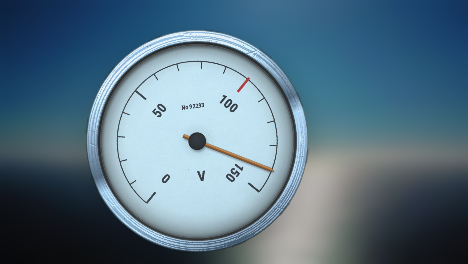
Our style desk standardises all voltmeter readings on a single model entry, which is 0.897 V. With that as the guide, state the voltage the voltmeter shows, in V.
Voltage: 140 V
